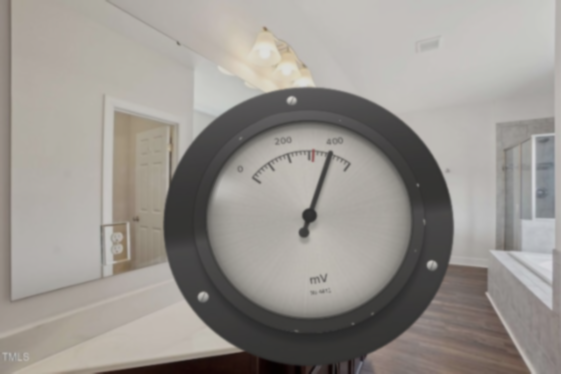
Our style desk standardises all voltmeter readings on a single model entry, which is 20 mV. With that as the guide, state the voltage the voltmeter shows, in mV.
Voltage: 400 mV
